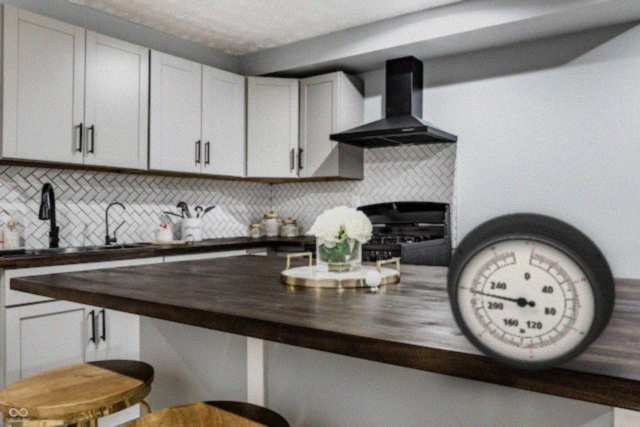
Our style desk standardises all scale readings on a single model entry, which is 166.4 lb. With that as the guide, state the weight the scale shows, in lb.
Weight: 220 lb
